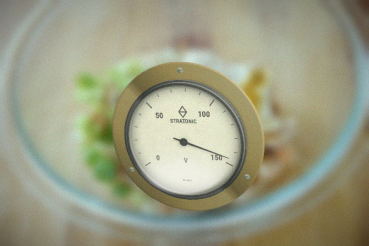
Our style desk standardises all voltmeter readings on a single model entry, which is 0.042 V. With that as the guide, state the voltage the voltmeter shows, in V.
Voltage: 145 V
